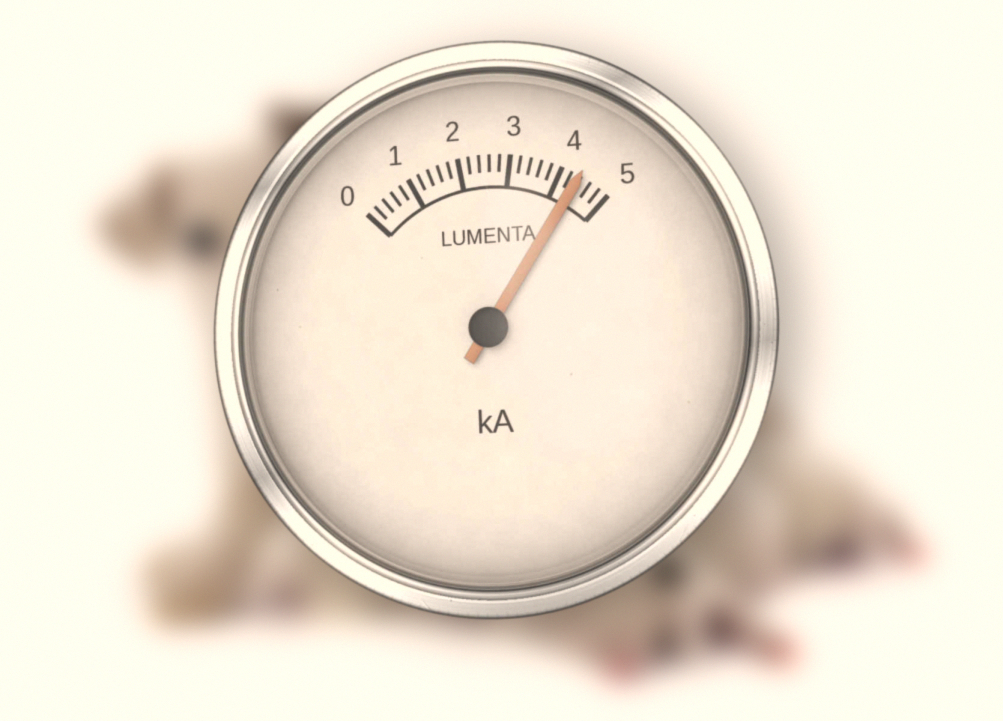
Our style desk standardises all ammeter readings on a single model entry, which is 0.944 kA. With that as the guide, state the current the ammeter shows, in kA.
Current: 4.4 kA
